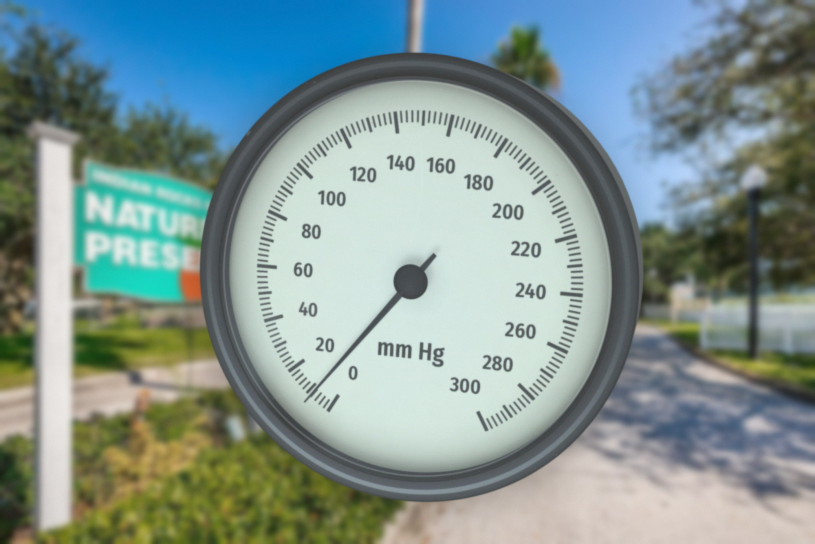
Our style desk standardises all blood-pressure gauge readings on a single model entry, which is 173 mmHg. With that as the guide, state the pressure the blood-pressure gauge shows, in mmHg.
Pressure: 8 mmHg
